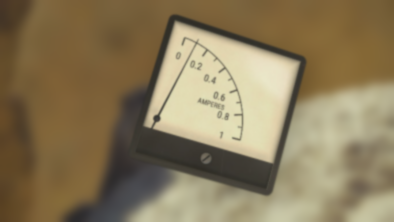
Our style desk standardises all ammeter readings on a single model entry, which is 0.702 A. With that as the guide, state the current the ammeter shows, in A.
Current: 0.1 A
